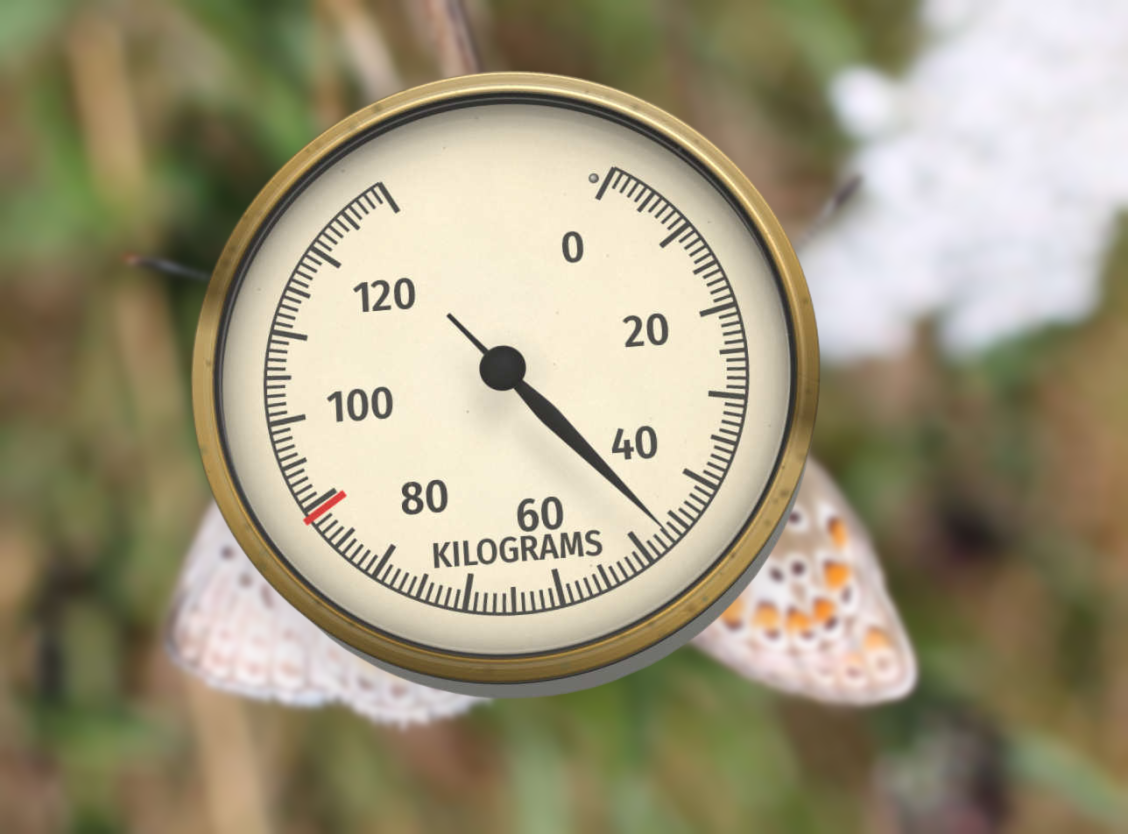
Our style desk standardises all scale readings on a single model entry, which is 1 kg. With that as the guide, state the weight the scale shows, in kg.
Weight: 47 kg
